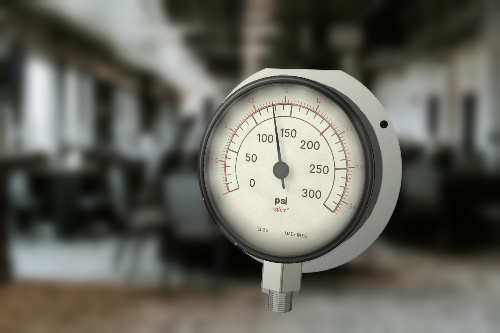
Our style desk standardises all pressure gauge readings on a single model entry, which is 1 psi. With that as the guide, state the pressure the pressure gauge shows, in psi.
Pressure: 130 psi
